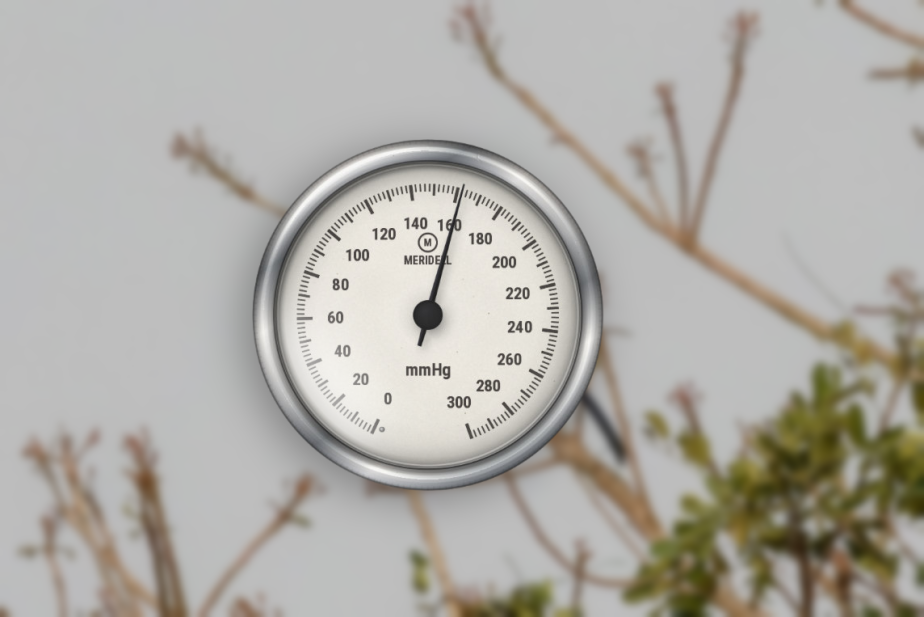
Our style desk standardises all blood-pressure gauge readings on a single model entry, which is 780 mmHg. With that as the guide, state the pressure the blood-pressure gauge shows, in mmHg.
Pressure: 162 mmHg
